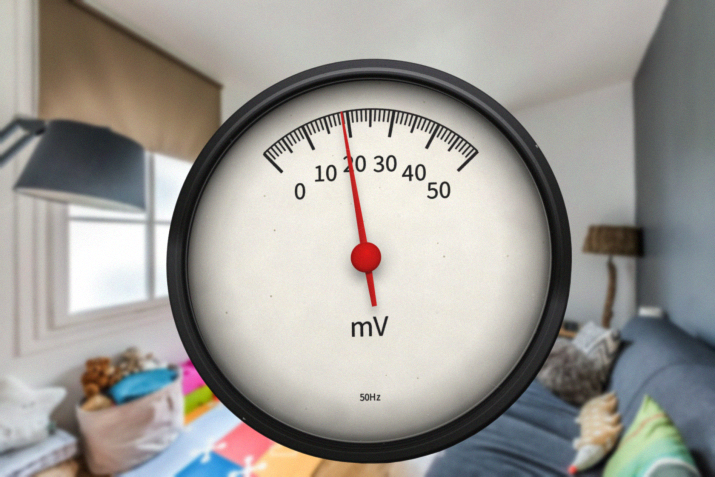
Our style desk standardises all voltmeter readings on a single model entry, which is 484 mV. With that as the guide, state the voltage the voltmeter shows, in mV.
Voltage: 19 mV
